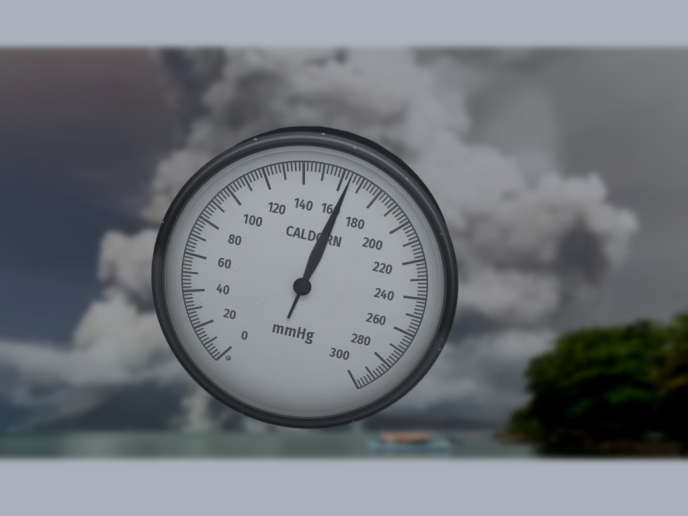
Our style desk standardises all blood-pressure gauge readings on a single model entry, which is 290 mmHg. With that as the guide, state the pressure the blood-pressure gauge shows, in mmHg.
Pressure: 164 mmHg
